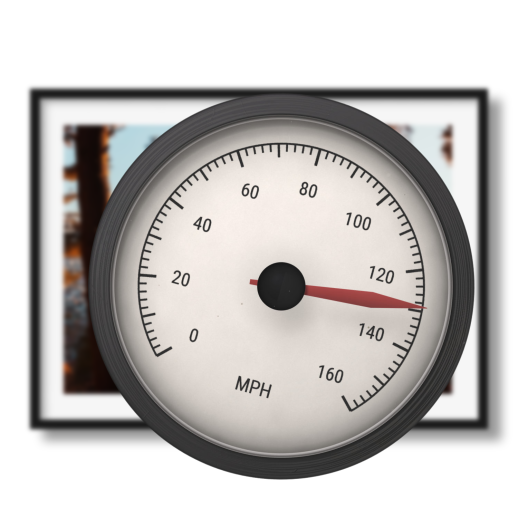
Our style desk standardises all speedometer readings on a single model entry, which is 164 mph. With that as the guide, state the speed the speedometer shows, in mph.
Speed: 129 mph
